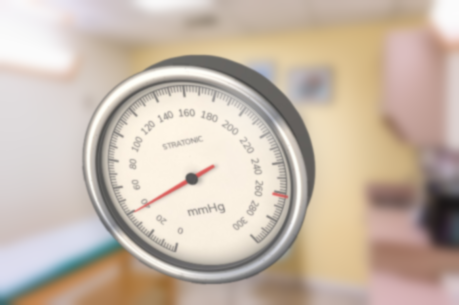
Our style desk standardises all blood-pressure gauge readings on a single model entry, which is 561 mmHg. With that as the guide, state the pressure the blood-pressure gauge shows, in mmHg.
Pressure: 40 mmHg
